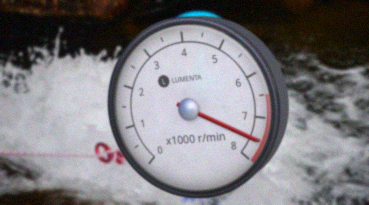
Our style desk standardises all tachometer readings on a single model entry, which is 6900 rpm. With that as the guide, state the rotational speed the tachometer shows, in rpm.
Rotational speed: 7500 rpm
